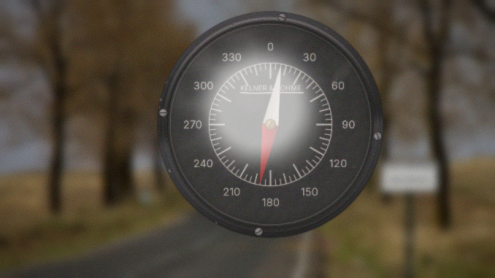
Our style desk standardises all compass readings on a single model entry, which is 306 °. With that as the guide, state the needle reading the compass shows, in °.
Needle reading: 190 °
